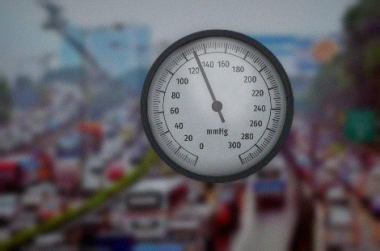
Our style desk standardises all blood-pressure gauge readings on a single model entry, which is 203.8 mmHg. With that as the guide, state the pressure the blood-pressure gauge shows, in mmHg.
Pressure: 130 mmHg
